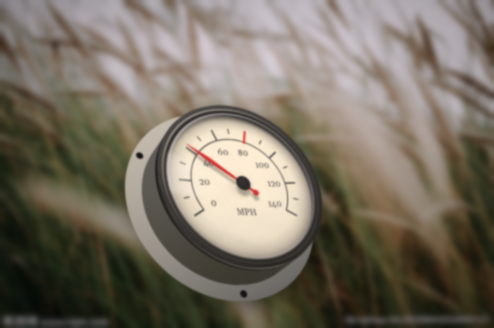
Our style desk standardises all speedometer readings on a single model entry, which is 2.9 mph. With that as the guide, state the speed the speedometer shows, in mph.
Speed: 40 mph
